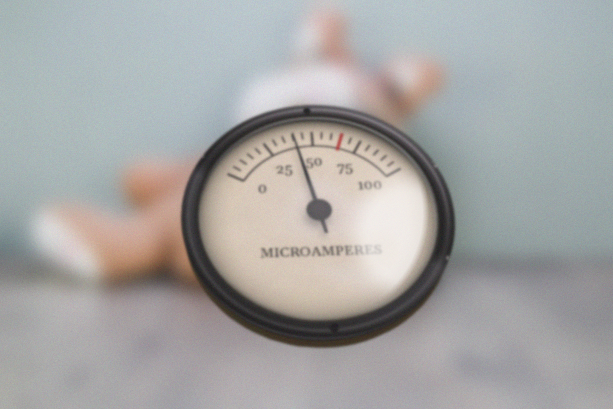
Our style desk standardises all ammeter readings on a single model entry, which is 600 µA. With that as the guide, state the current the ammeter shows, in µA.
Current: 40 µA
